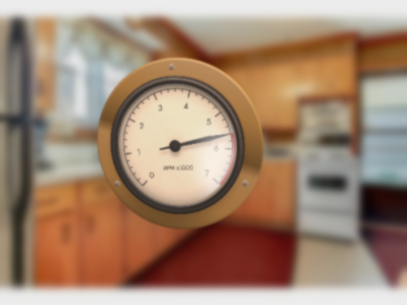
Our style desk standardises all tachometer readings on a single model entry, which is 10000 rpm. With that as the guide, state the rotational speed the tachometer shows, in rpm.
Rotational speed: 5600 rpm
